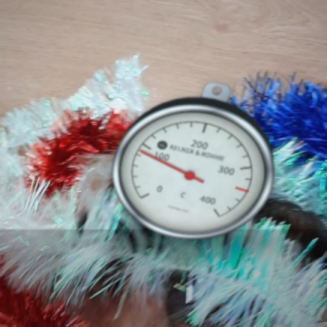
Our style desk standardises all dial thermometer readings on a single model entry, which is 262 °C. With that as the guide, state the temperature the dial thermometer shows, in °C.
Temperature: 90 °C
